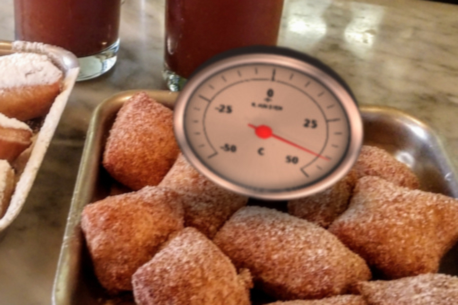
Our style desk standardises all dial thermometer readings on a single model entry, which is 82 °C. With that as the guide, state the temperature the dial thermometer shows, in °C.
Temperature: 40 °C
